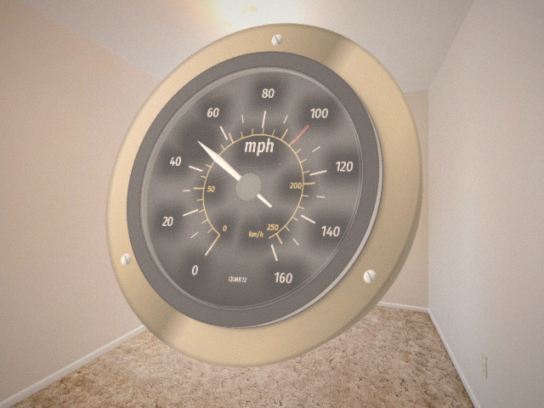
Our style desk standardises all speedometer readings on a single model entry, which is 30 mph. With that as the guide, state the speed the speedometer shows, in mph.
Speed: 50 mph
